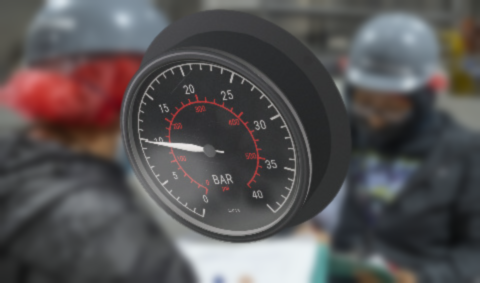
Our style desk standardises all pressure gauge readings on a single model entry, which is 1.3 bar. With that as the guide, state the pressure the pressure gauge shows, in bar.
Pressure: 10 bar
